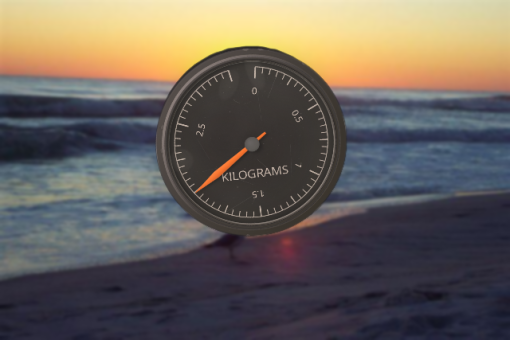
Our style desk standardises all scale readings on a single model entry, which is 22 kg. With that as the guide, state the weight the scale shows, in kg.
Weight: 2 kg
